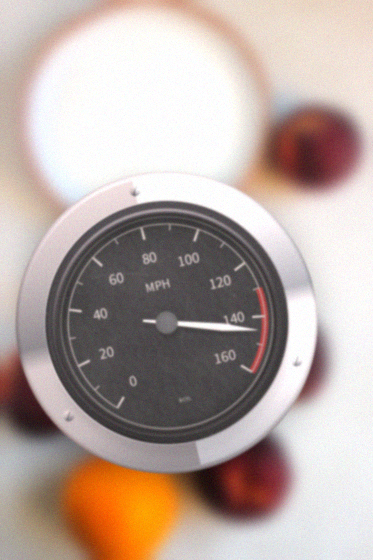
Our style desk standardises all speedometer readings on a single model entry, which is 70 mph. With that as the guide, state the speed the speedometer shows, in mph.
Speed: 145 mph
